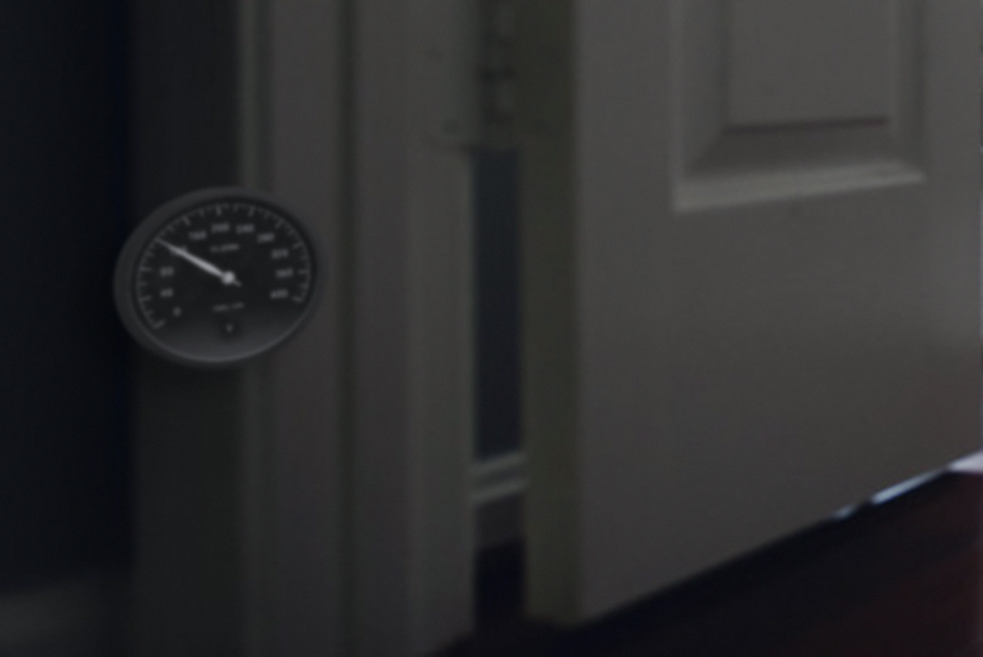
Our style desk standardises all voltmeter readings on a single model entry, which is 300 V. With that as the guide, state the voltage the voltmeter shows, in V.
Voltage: 120 V
